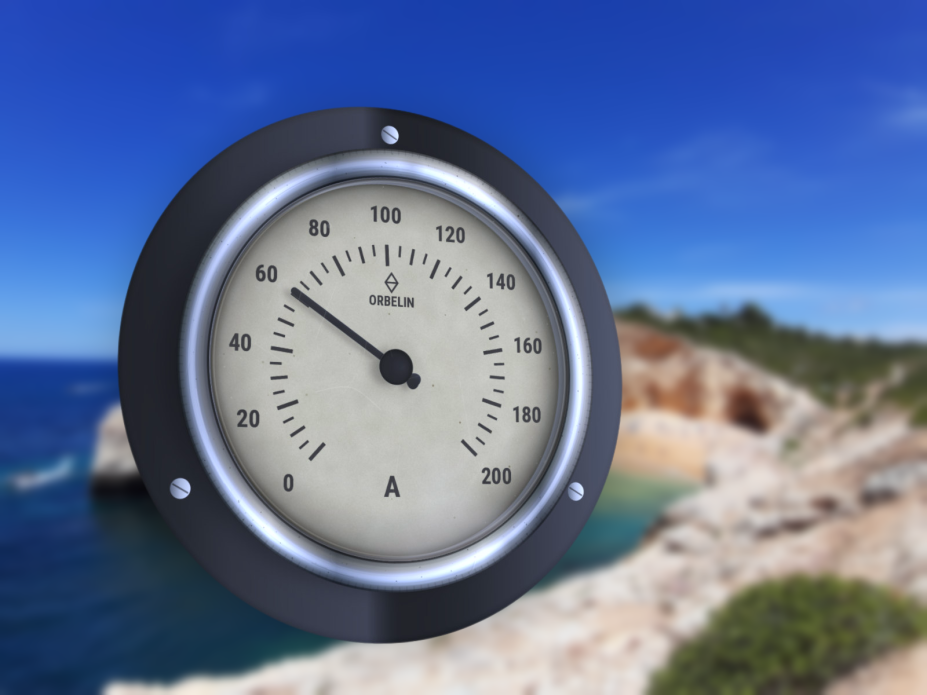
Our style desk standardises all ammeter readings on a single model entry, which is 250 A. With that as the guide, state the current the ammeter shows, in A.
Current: 60 A
